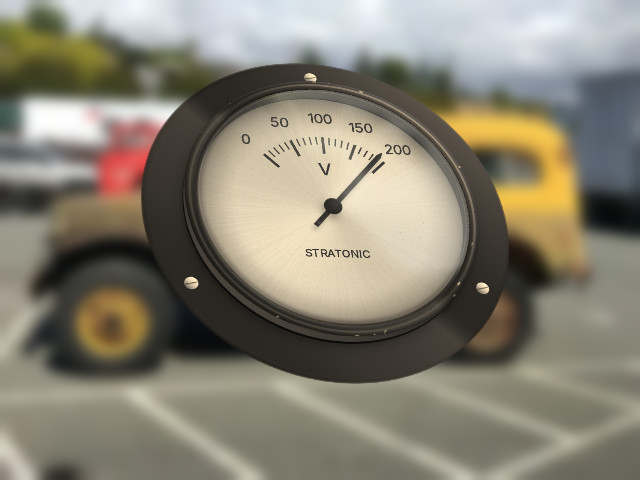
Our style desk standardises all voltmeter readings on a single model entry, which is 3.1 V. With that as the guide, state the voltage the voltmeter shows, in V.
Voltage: 190 V
